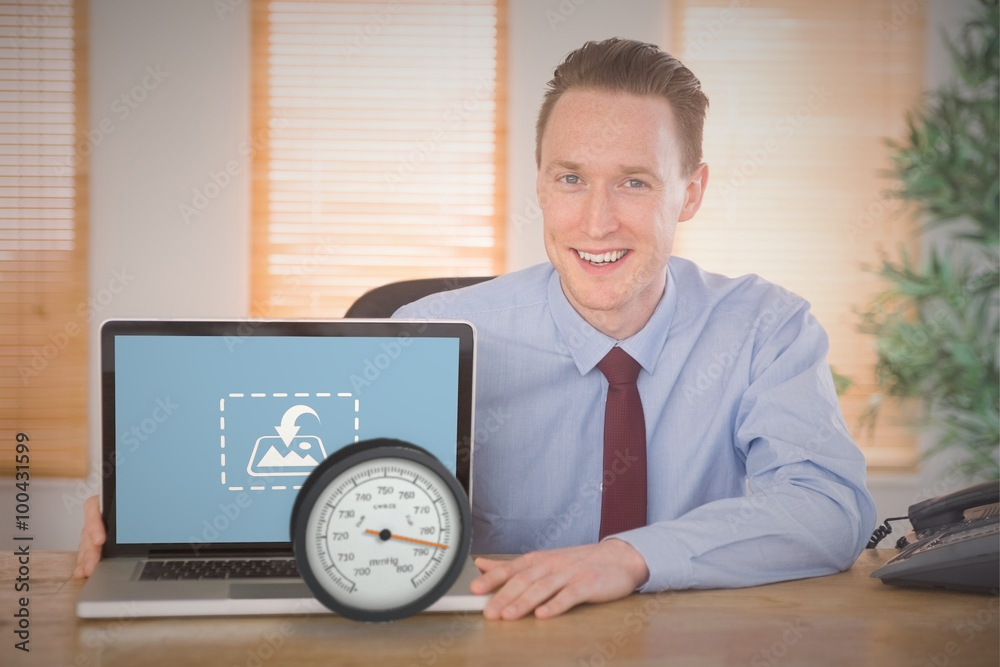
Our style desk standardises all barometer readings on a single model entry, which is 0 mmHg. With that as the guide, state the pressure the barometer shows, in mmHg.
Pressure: 785 mmHg
